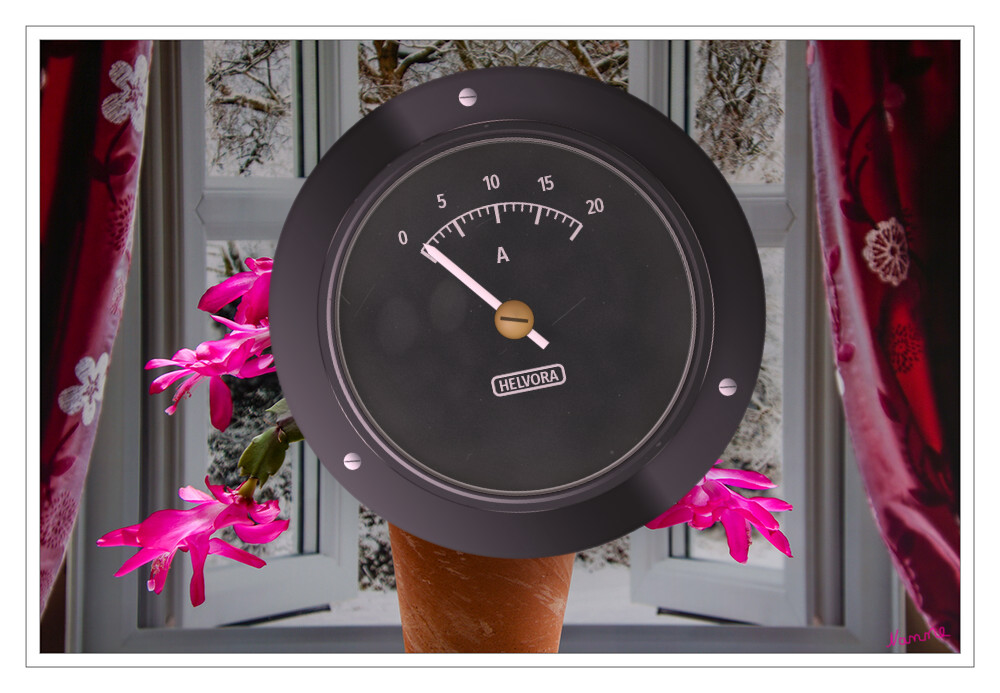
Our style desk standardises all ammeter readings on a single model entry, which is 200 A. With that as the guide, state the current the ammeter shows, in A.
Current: 1 A
